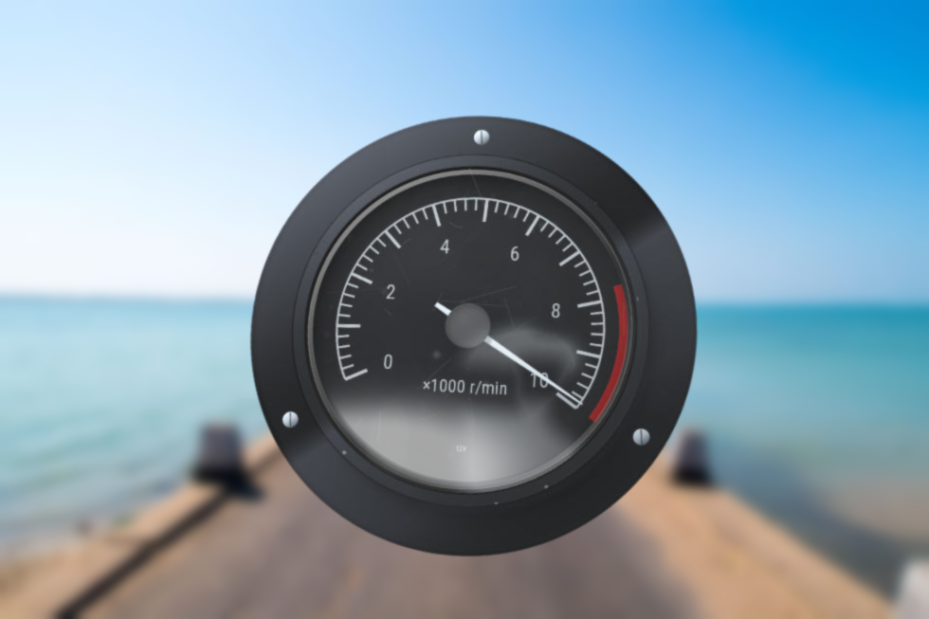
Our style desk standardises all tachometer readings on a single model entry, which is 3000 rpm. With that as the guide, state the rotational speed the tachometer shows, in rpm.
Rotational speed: 9900 rpm
